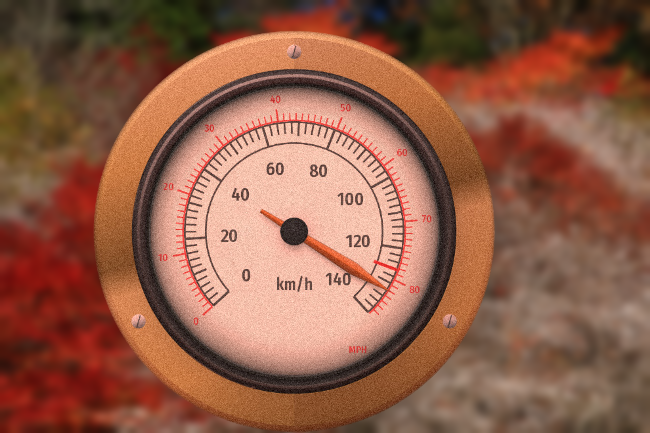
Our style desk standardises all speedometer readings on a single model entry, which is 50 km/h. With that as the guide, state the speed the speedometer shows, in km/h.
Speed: 132 km/h
